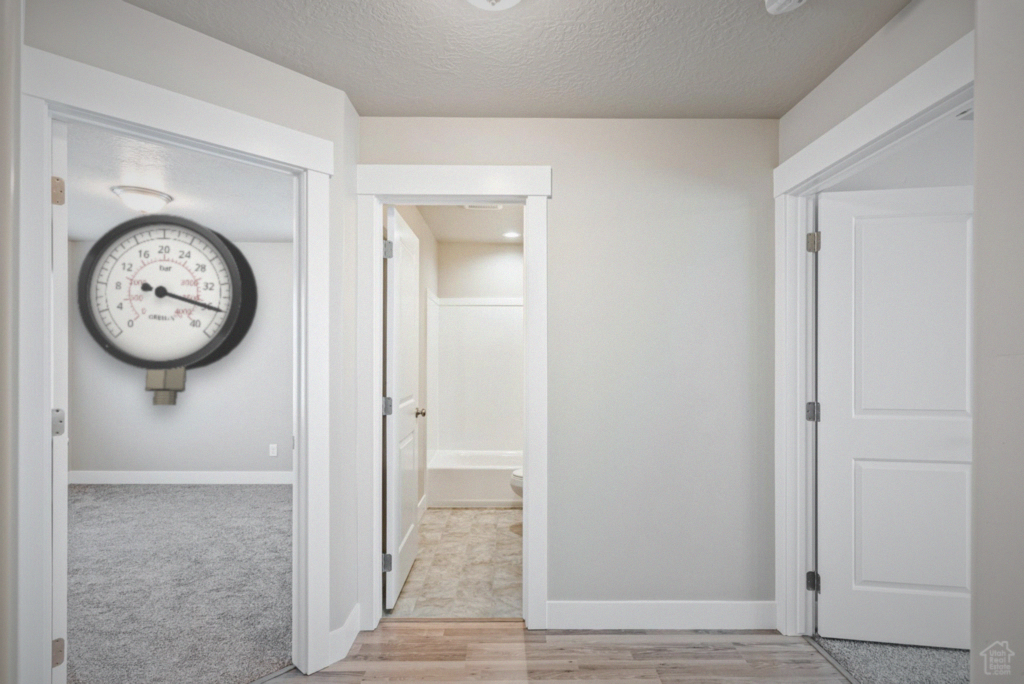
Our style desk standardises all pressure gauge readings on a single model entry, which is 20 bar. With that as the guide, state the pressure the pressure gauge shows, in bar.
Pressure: 36 bar
